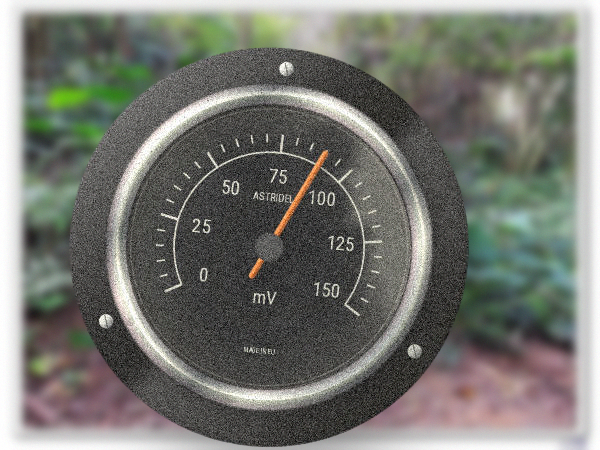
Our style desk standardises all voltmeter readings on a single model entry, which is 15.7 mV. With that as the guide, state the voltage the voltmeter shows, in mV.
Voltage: 90 mV
